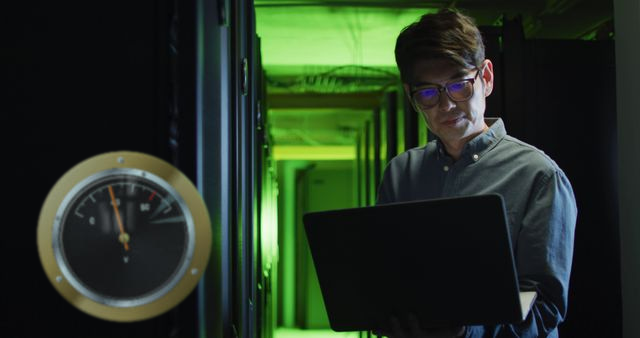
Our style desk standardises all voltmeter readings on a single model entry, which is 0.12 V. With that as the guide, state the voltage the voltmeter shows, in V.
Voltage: 40 V
